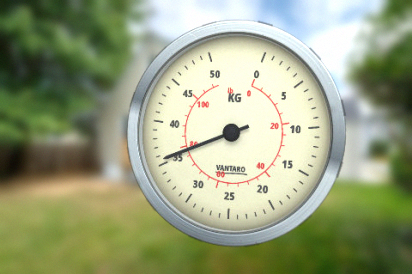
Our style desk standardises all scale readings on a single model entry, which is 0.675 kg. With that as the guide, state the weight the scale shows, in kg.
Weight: 35.5 kg
